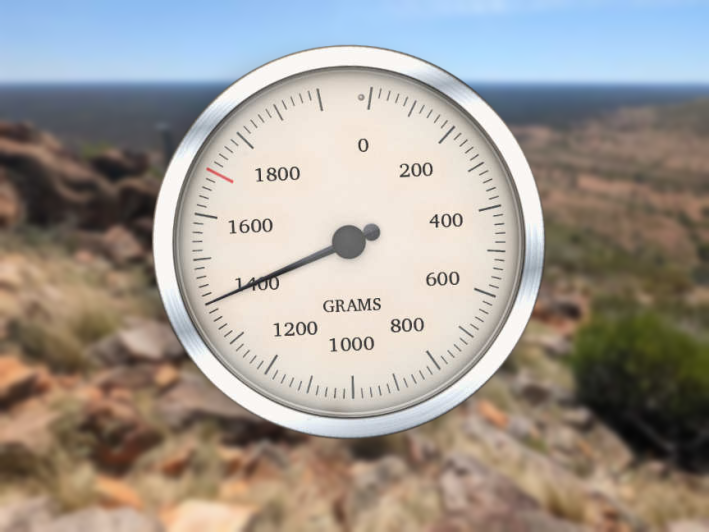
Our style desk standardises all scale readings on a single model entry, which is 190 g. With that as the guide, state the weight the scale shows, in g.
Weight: 1400 g
